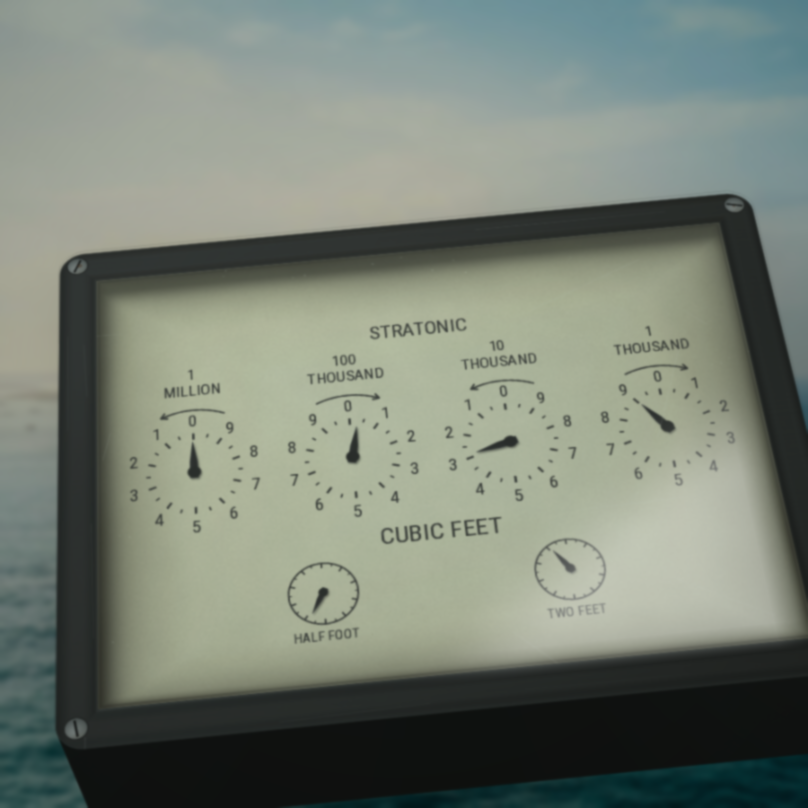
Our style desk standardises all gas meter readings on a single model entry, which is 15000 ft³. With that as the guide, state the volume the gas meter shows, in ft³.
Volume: 2900 ft³
